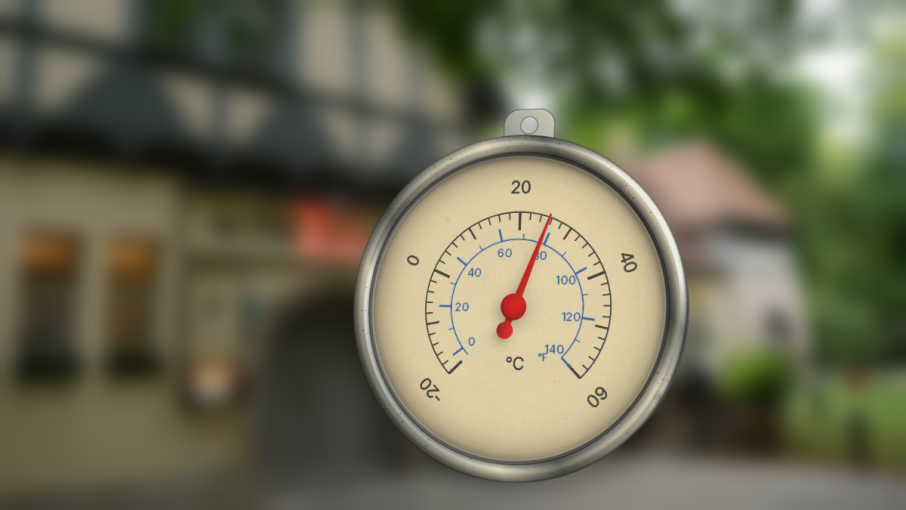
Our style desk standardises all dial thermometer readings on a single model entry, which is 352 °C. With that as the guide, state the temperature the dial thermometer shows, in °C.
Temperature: 26 °C
